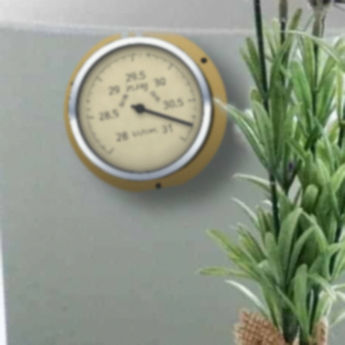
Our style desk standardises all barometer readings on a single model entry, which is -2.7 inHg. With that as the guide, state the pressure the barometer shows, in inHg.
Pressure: 30.8 inHg
